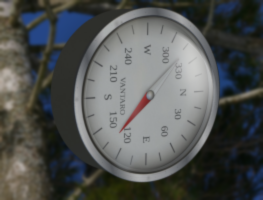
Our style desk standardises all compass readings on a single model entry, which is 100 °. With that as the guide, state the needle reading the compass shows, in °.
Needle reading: 135 °
